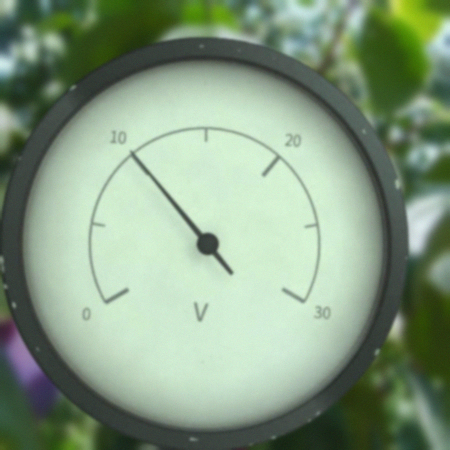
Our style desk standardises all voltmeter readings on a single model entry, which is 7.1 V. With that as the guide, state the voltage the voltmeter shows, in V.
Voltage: 10 V
